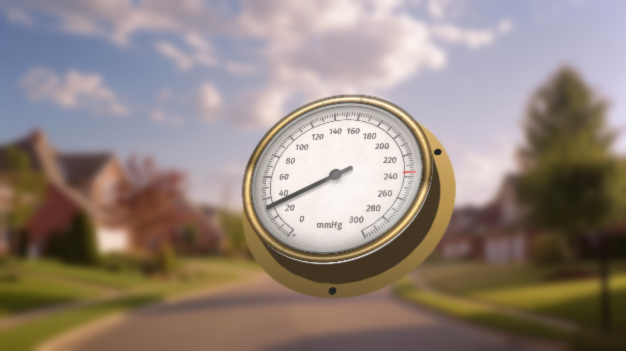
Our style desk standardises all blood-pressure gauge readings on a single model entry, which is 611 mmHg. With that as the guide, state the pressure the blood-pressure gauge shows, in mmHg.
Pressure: 30 mmHg
